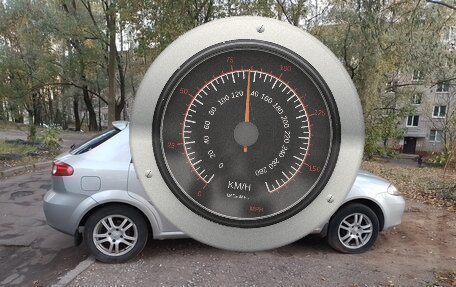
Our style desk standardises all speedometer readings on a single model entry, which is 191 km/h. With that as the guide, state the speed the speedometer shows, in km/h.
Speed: 135 km/h
